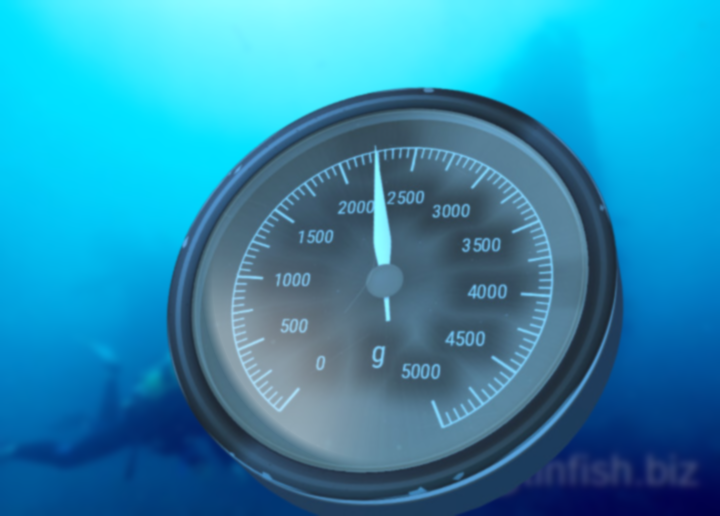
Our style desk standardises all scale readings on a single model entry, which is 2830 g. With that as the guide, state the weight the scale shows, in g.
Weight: 2250 g
